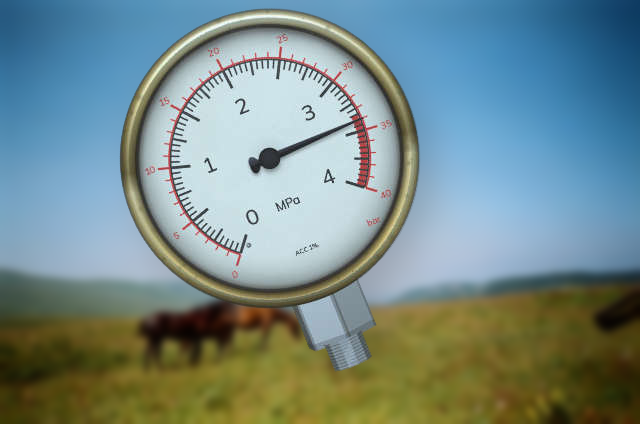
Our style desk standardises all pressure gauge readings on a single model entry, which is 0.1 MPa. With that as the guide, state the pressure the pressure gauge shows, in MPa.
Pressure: 3.4 MPa
